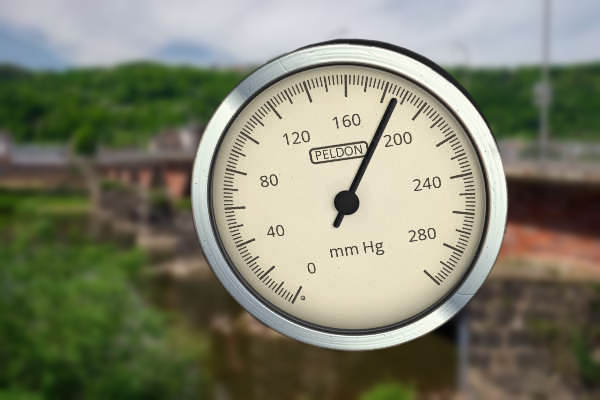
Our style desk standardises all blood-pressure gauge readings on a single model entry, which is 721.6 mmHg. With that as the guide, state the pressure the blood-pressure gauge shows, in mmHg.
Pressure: 186 mmHg
